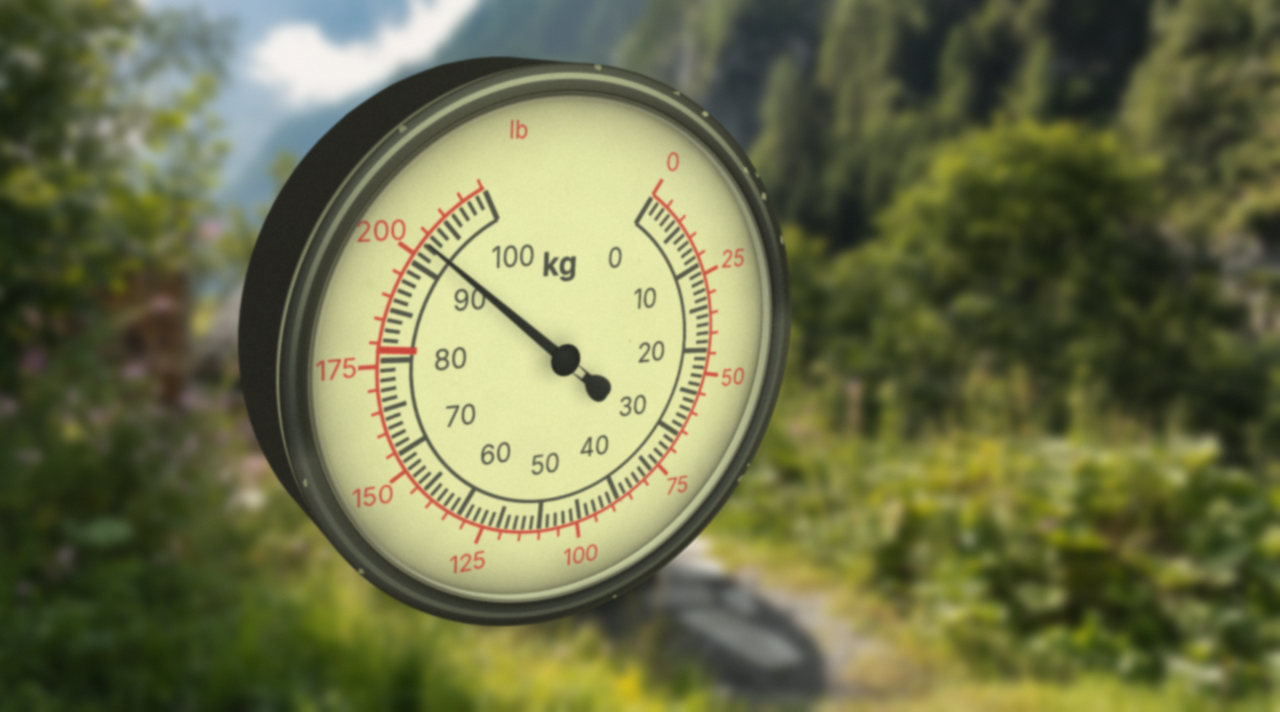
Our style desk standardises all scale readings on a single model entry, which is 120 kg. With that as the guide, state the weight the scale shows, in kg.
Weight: 92 kg
